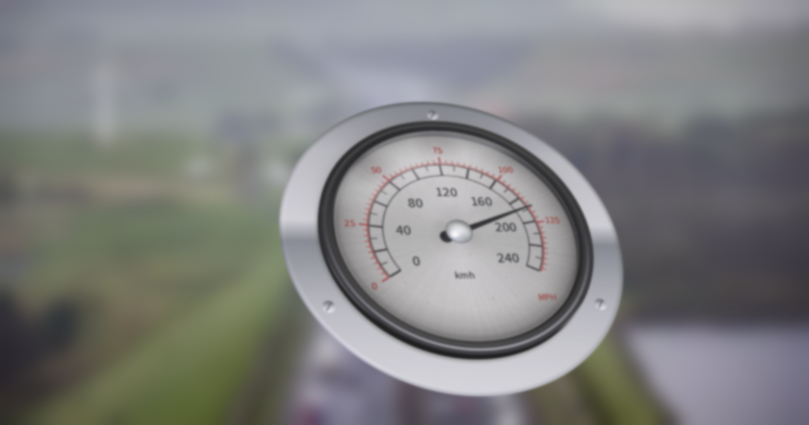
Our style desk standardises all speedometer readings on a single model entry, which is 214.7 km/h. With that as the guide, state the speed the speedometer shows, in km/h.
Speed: 190 km/h
